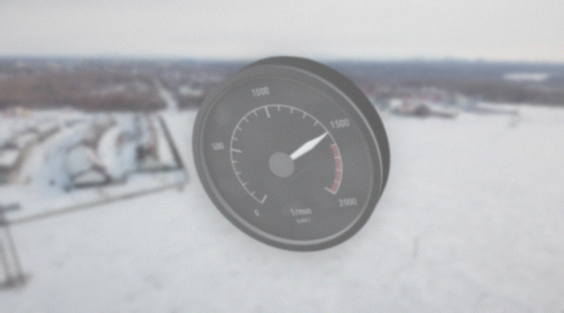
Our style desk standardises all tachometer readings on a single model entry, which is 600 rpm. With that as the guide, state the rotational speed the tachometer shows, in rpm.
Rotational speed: 1500 rpm
